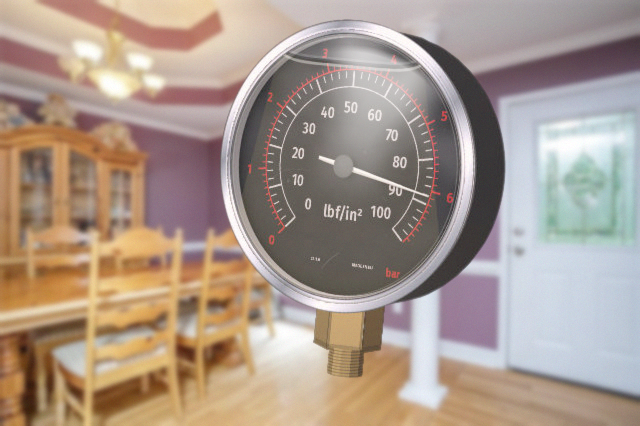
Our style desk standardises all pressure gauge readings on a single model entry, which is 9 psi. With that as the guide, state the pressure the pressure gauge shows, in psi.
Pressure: 88 psi
